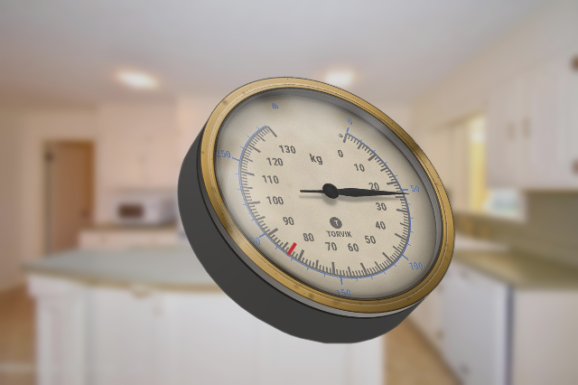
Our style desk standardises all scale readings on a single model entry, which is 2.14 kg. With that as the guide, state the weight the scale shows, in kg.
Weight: 25 kg
